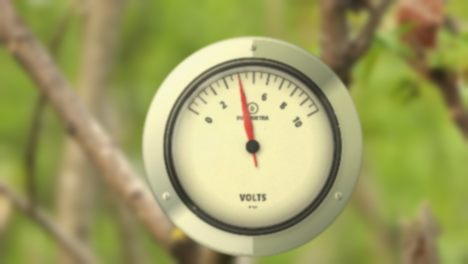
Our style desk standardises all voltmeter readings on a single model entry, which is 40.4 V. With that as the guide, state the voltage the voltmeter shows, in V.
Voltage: 4 V
